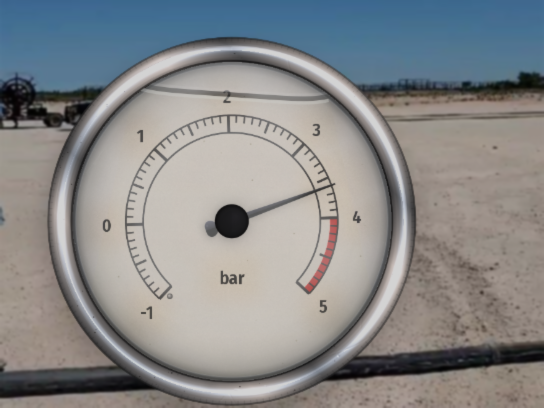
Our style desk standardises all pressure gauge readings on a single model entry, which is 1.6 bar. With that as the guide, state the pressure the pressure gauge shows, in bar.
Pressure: 3.6 bar
